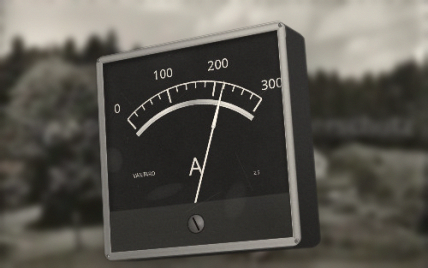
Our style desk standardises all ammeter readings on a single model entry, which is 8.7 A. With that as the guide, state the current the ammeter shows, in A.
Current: 220 A
